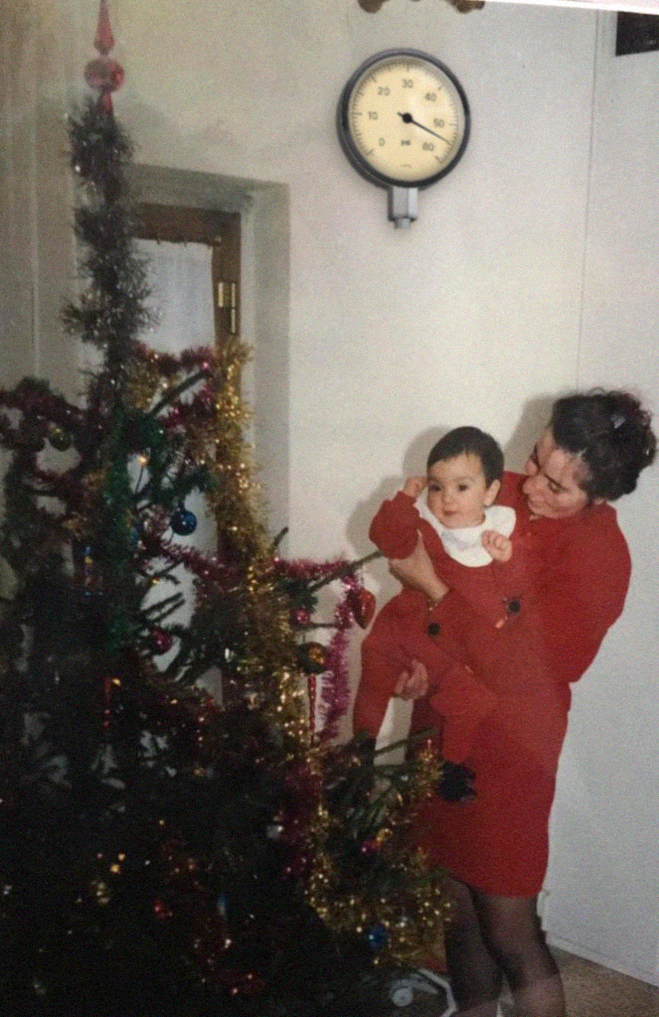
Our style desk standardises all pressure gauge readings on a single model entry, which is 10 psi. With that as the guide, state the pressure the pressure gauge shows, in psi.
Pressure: 55 psi
